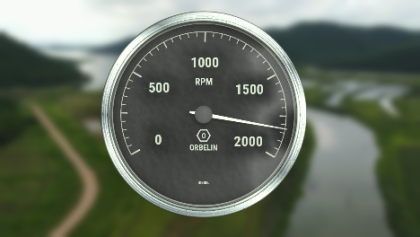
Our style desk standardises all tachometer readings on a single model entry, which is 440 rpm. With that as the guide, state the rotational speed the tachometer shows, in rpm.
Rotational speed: 1825 rpm
